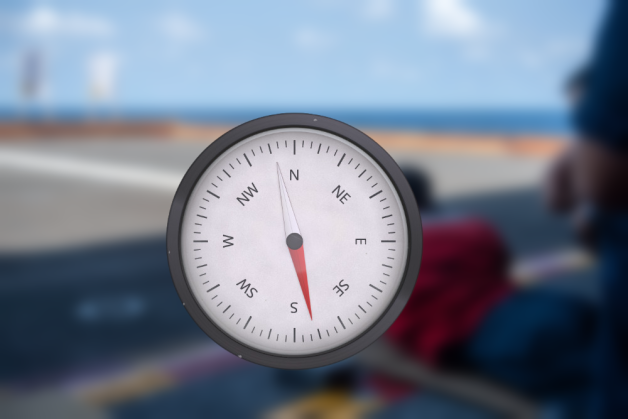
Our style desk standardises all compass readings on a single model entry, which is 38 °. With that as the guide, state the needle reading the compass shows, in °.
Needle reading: 167.5 °
